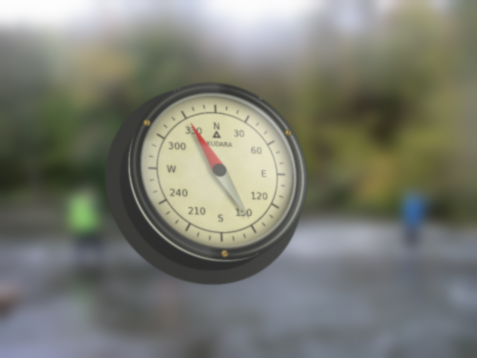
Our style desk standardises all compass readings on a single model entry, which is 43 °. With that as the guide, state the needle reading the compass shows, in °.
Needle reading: 330 °
